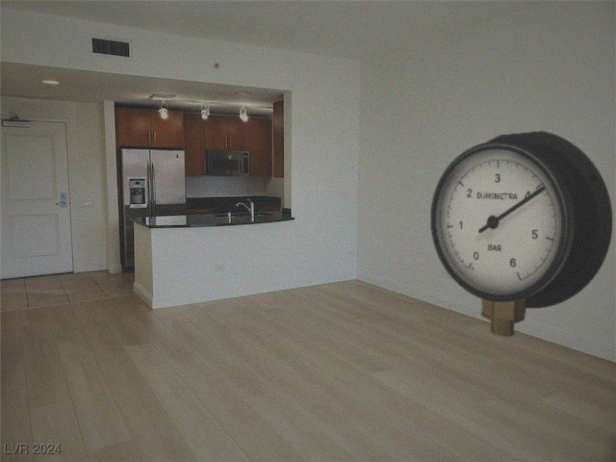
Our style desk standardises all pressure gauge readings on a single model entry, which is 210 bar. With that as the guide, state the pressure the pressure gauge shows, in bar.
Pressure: 4.1 bar
